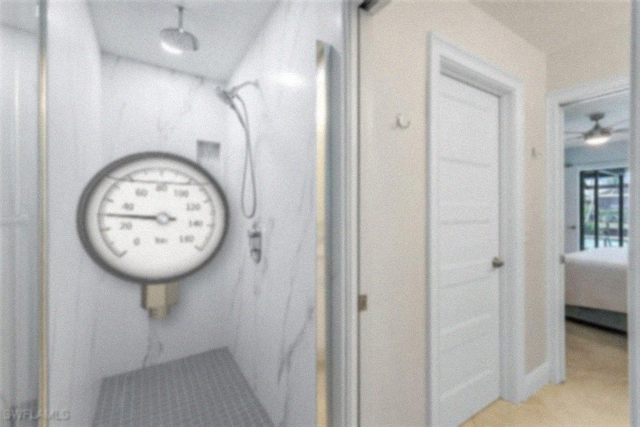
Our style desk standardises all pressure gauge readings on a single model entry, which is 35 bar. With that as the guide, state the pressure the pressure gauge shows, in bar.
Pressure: 30 bar
